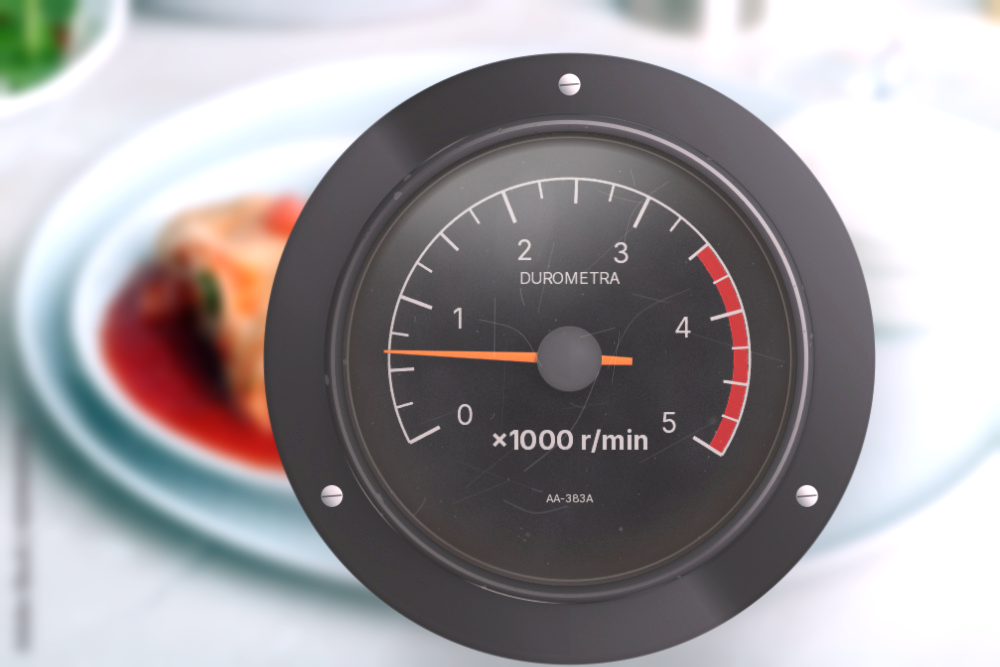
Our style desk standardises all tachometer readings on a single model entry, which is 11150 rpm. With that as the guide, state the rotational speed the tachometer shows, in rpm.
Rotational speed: 625 rpm
